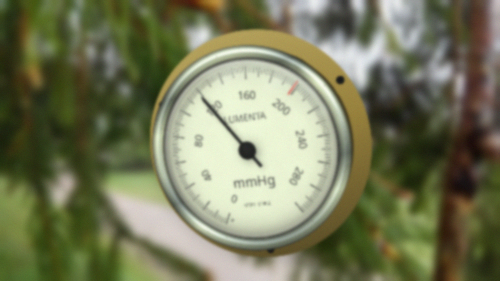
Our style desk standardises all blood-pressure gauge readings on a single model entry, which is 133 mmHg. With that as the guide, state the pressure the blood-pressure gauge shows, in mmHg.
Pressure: 120 mmHg
